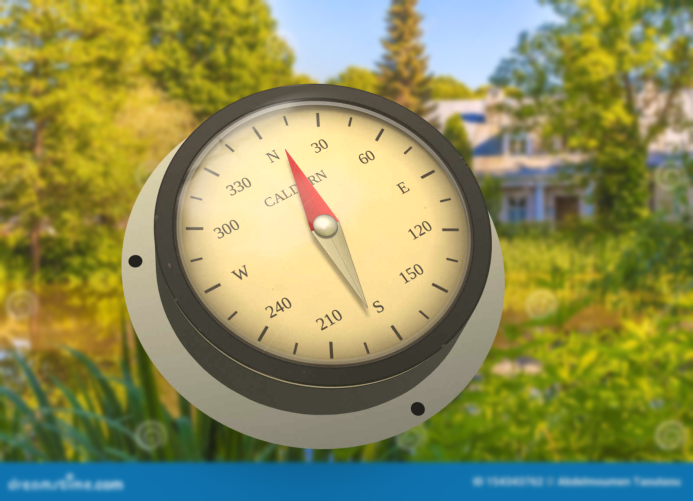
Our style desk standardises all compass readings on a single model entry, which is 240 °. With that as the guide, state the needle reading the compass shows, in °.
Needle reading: 7.5 °
